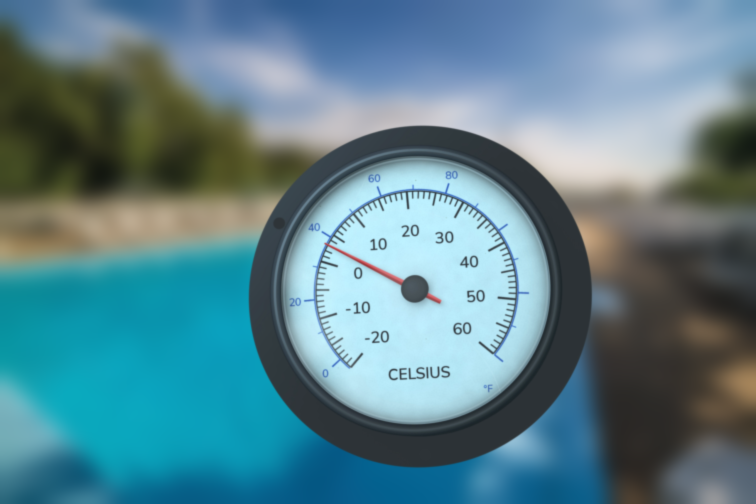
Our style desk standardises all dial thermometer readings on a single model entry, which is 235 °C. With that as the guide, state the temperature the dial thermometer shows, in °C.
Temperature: 3 °C
